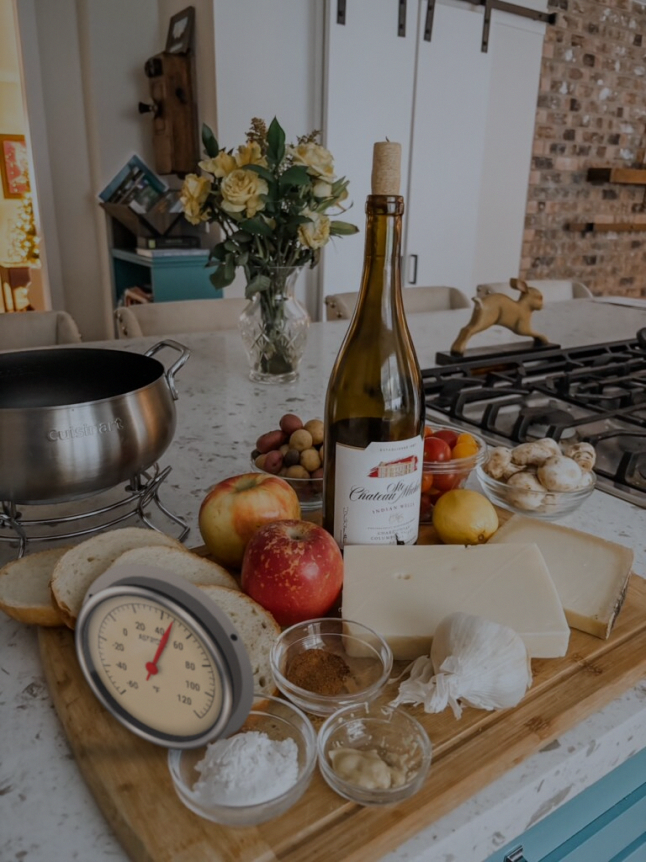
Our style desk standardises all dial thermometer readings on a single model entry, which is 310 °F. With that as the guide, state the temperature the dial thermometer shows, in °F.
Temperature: 48 °F
